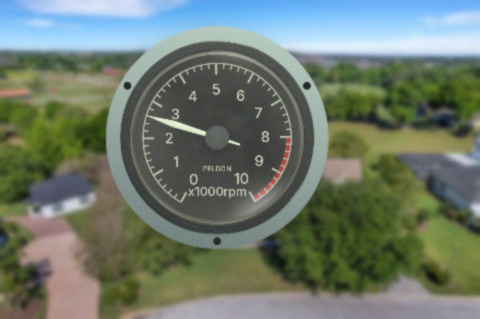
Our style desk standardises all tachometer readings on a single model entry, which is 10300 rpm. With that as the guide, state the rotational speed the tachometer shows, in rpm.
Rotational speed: 2600 rpm
